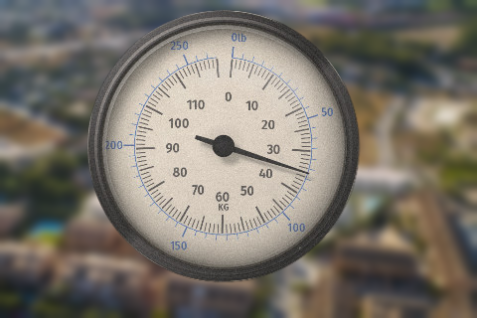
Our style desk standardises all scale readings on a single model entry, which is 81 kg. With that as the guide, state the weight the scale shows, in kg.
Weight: 35 kg
